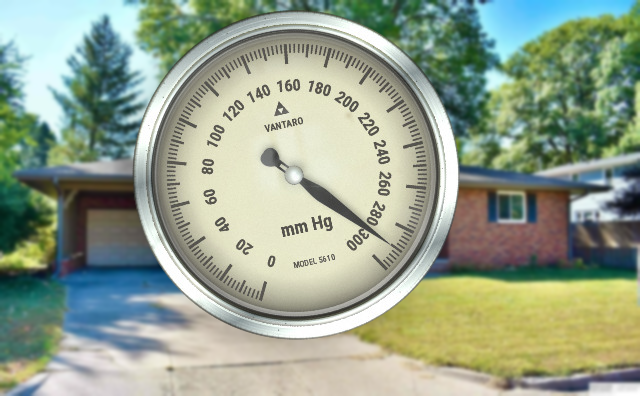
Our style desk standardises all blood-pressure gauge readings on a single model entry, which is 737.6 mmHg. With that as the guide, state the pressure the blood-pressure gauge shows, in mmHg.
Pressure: 290 mmHg
